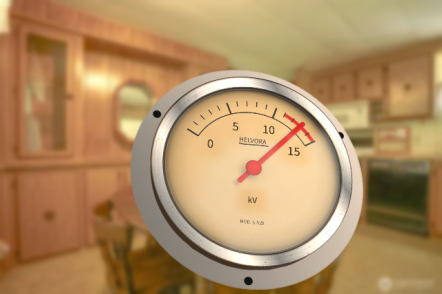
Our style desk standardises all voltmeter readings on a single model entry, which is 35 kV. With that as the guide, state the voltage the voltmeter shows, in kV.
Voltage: 13 kV
